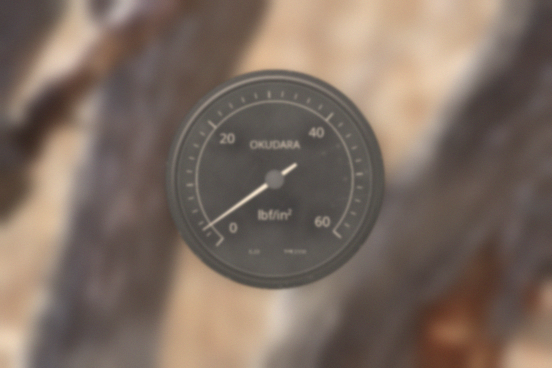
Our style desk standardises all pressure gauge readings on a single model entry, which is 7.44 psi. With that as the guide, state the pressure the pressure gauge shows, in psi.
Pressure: 3 psi
